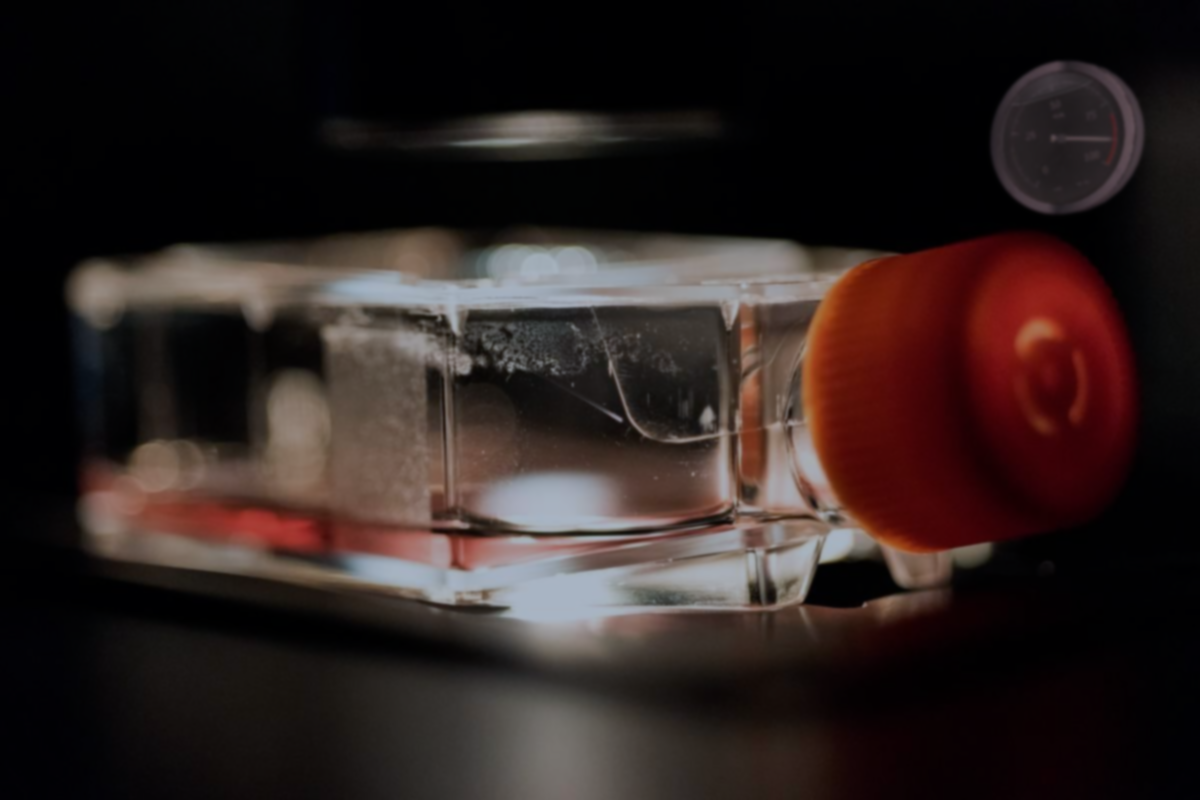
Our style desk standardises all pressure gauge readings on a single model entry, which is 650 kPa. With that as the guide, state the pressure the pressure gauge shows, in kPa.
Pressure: 90 kPa
